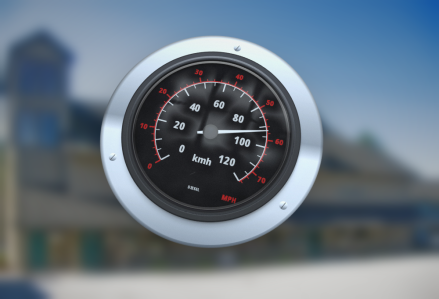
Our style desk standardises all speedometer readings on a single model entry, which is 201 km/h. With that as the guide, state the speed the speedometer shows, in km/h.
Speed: 92.5 km/h
